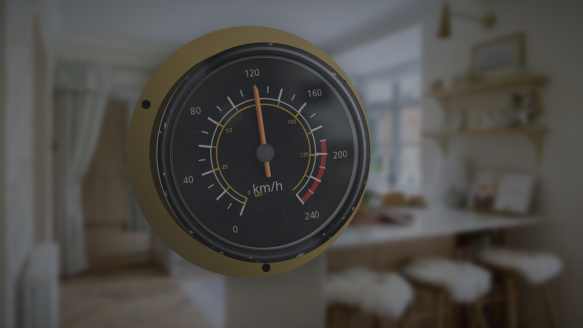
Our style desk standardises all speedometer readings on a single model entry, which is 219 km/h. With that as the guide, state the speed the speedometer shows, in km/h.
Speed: 120 km/h
